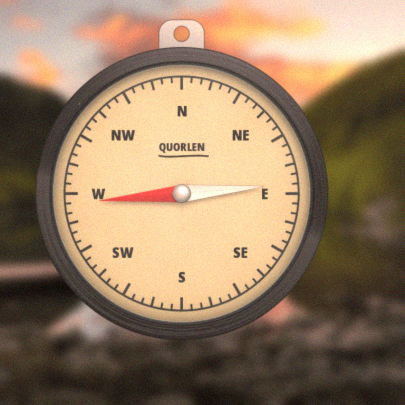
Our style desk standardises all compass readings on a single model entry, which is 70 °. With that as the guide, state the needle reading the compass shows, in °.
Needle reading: 265 °
